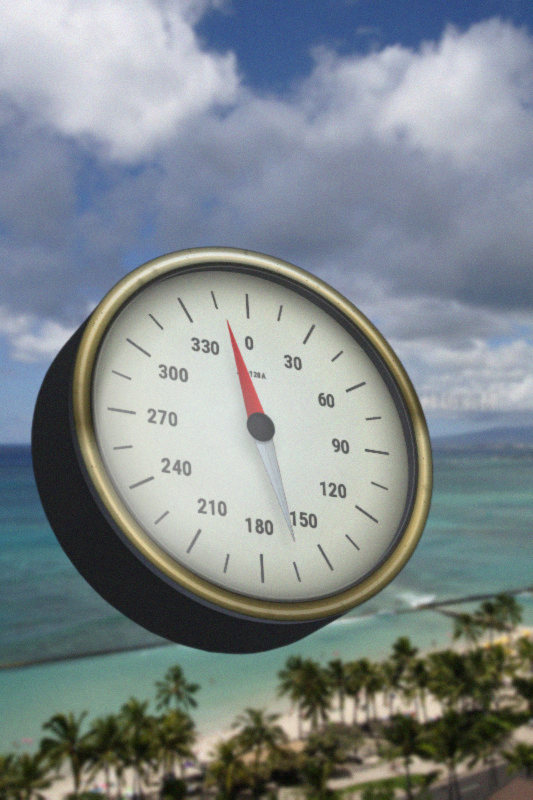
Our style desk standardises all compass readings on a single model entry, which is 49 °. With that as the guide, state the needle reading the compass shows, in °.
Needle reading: 345 °
